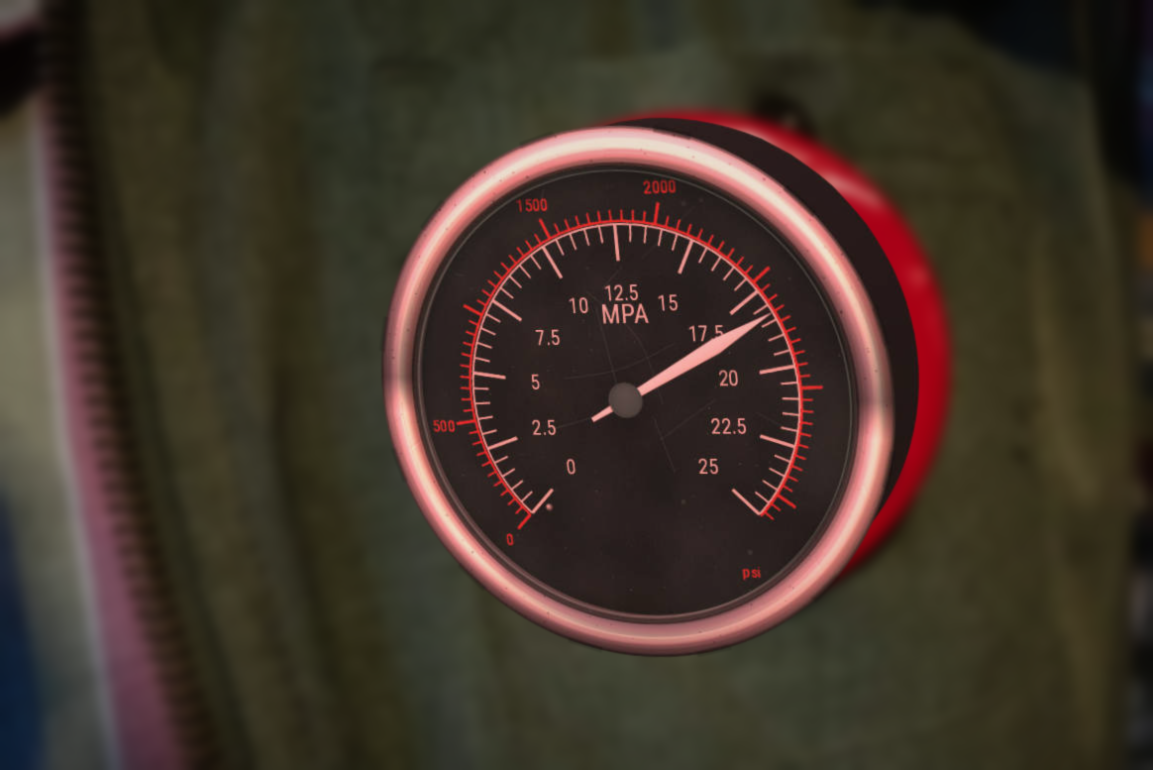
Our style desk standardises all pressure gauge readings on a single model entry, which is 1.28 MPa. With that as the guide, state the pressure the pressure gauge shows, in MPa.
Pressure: 18.25 MPa
